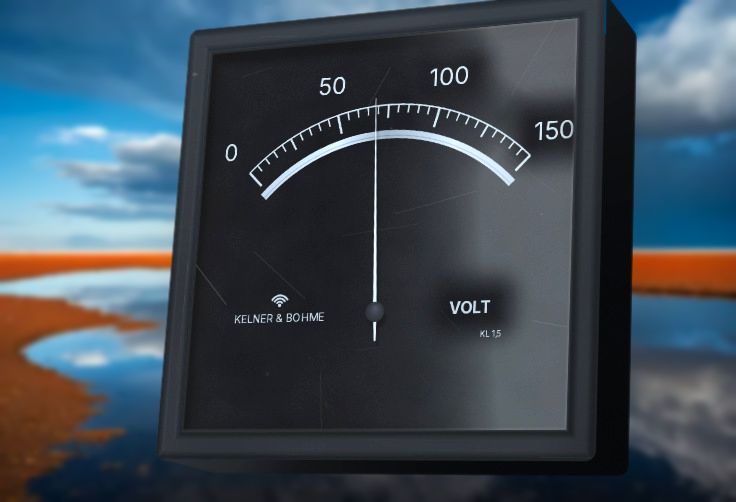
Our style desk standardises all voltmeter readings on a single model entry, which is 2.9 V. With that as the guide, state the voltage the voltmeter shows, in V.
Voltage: 70 V
